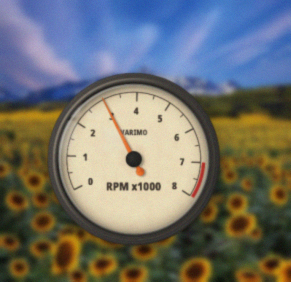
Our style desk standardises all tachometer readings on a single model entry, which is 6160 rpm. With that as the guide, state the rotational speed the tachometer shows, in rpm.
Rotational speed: 3000 rpm
